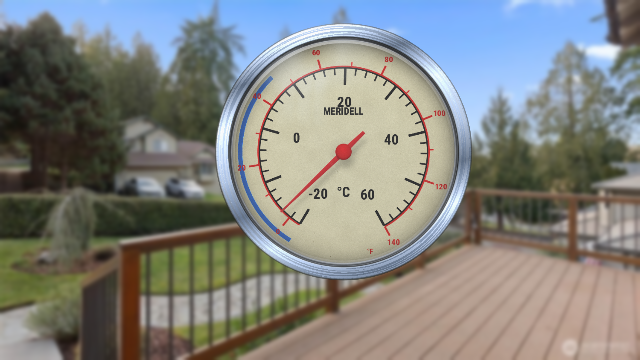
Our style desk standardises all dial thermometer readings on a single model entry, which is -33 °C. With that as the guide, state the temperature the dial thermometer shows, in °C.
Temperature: -16 °C
